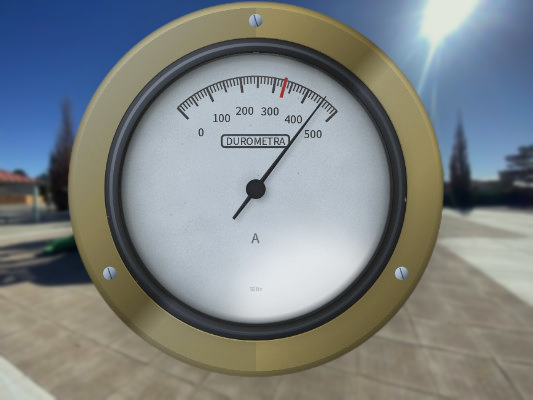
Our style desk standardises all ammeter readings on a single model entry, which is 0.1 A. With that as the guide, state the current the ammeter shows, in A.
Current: 450 A
